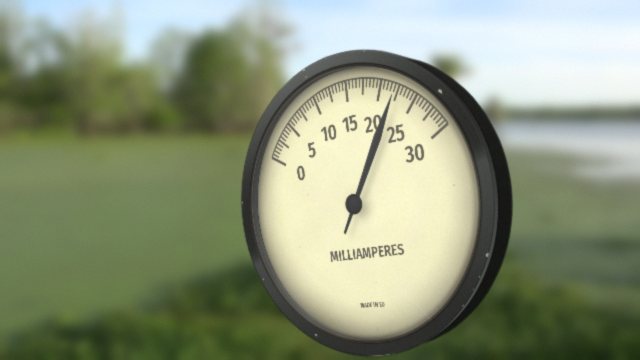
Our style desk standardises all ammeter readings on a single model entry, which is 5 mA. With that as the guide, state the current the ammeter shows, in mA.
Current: 22.5 mA
